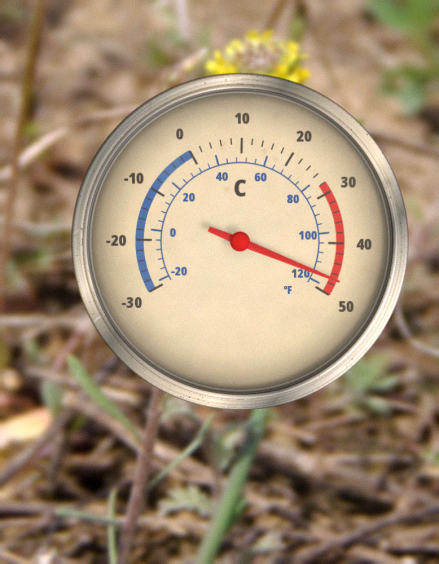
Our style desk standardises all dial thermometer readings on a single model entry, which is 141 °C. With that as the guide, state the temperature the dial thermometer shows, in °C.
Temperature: 47 °C
